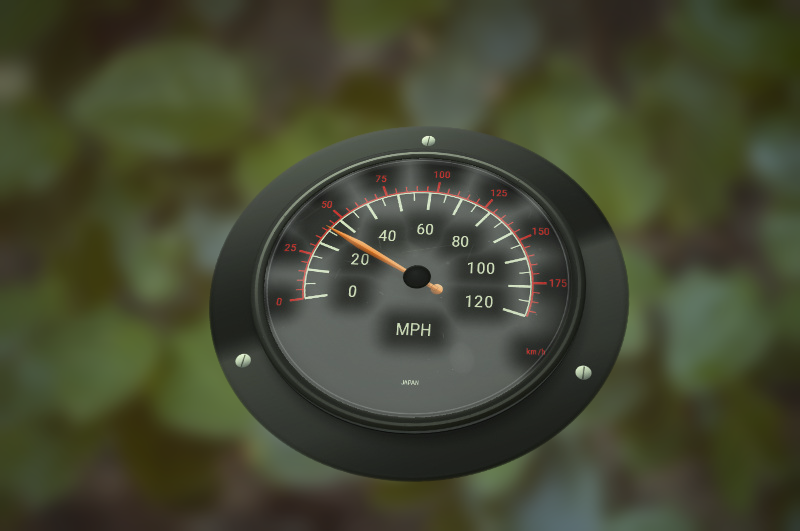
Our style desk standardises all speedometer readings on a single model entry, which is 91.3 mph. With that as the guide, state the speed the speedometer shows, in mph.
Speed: 25 mph
